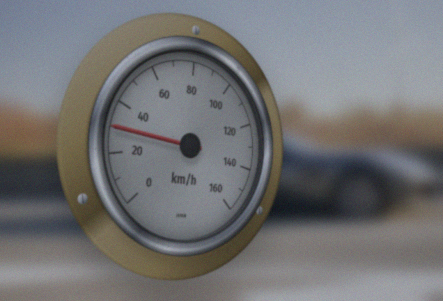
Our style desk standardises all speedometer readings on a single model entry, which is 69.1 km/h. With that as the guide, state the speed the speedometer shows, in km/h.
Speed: 30 km/h
